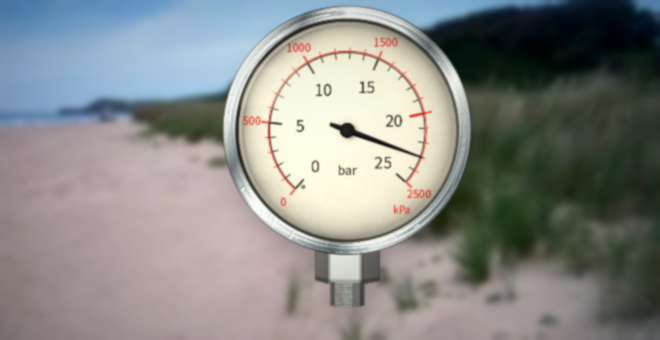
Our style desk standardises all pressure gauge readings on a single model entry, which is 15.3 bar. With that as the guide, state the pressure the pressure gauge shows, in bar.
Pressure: 23 bar
